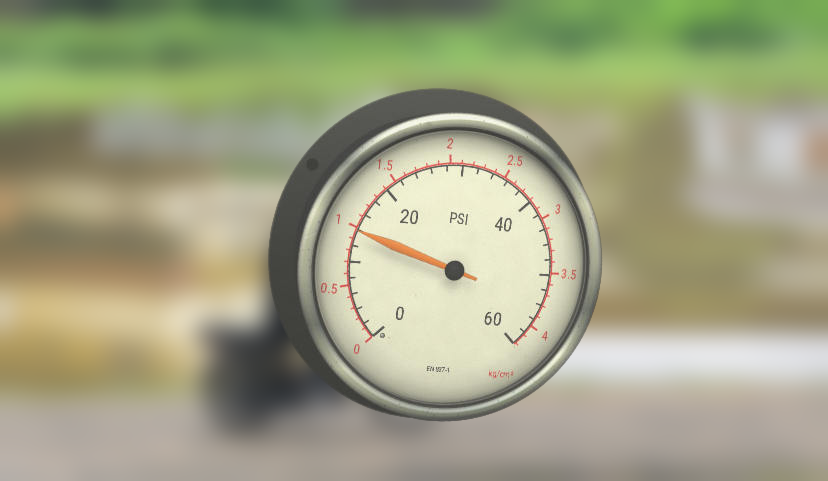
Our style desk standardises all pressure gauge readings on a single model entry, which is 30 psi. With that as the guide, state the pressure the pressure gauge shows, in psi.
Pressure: 14 psi
